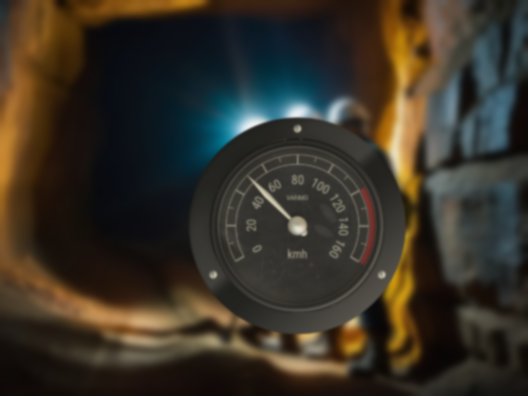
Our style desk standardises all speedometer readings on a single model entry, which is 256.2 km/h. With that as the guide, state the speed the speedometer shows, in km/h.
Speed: 50 km/h
